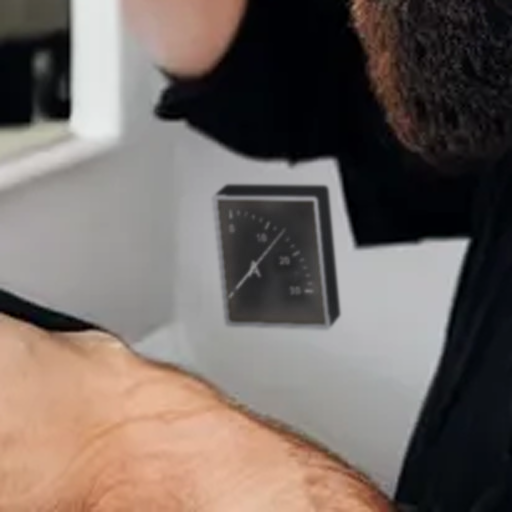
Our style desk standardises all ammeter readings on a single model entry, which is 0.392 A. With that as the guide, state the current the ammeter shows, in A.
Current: 14 A
